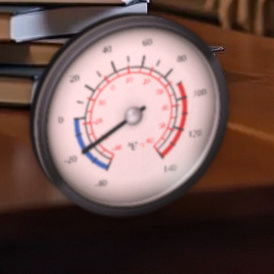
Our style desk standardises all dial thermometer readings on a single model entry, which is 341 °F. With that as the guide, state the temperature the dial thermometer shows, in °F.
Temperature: -20 °F
